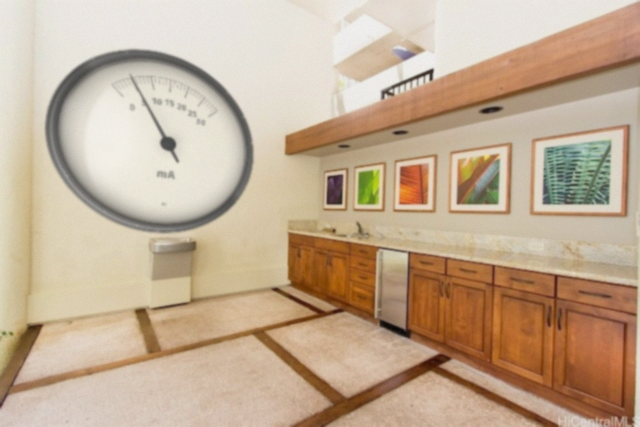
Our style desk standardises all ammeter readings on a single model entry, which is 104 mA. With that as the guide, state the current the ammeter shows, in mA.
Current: 5 mA
